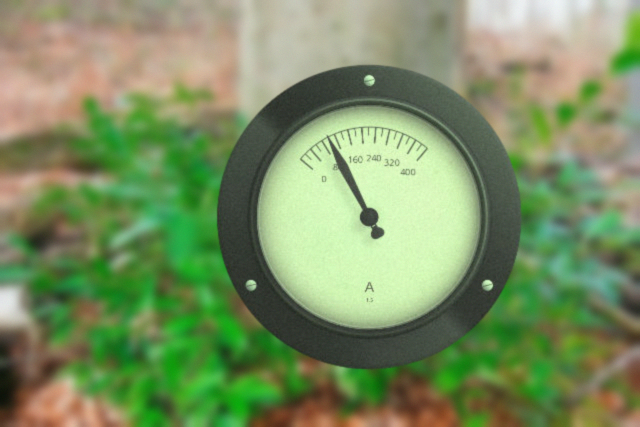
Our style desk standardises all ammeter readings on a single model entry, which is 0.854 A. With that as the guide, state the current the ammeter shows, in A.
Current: 100 A
